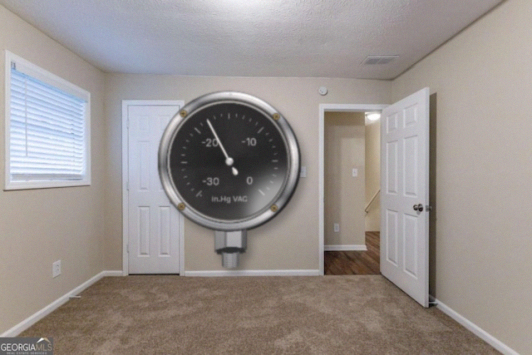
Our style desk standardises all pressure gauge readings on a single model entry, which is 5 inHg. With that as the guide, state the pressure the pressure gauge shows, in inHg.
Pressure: -18 inHg
